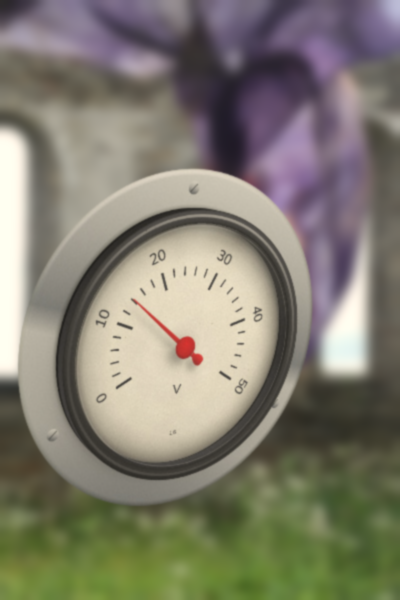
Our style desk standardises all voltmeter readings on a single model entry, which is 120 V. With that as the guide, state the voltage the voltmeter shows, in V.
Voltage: 14 V
